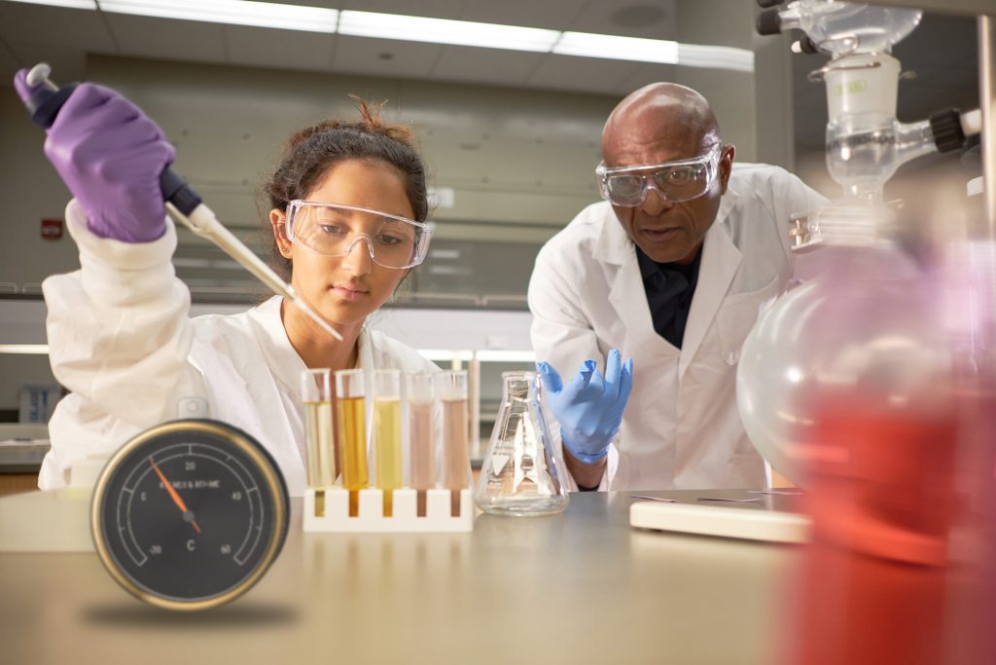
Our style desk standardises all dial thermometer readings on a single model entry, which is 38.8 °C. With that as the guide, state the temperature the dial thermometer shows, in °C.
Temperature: 10 °C
